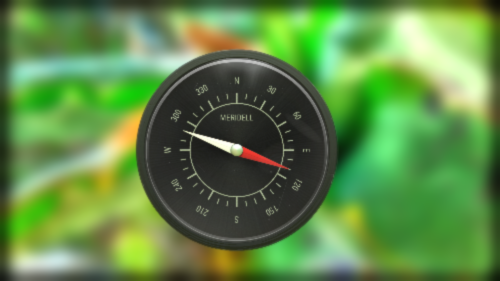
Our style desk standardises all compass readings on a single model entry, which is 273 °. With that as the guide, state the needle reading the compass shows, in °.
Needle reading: 110 °
